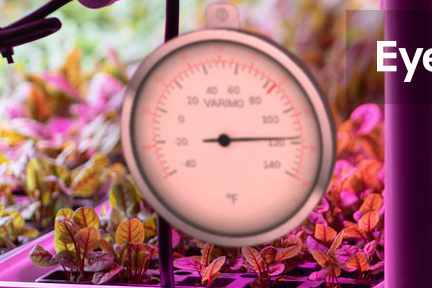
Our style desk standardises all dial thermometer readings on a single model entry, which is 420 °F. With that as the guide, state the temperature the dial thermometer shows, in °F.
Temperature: 116 °F
